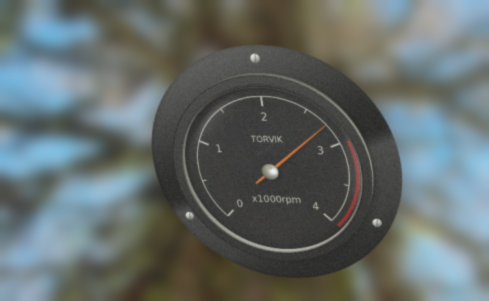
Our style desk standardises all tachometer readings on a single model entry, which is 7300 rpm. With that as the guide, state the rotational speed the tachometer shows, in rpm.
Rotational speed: 2750 rpm
